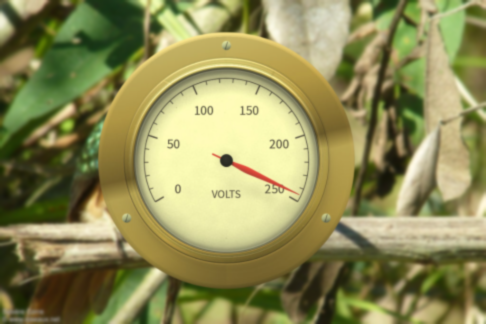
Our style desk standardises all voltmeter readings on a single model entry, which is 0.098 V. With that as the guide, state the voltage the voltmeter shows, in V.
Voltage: 245 V
